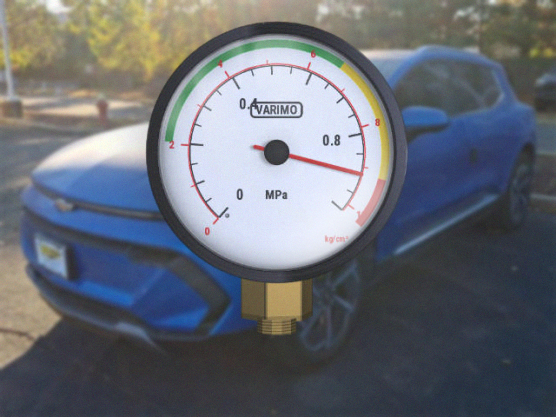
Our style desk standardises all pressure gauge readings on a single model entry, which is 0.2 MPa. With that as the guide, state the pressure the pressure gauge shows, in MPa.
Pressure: 0.9 MPa
